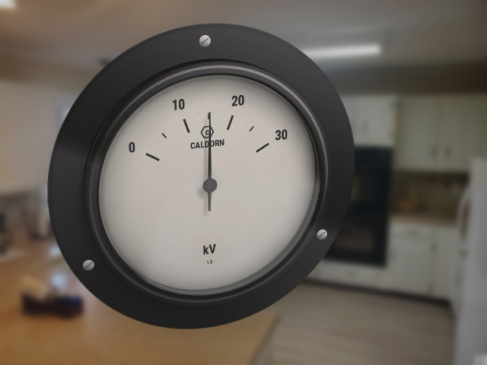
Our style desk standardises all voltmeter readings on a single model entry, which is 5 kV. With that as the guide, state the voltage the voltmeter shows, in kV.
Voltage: 15 kV
